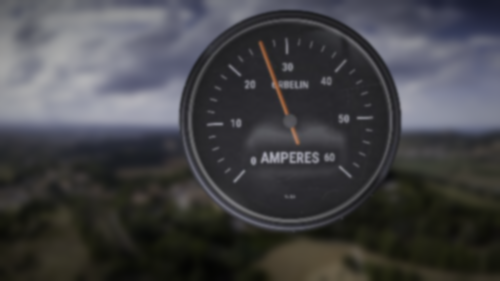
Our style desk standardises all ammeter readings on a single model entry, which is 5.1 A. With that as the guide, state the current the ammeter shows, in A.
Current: 26 A
